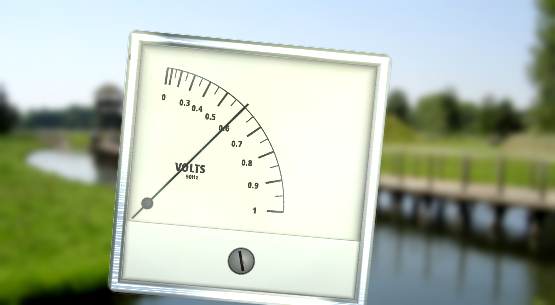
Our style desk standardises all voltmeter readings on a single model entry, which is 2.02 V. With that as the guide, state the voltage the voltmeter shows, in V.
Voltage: 0.6 V
